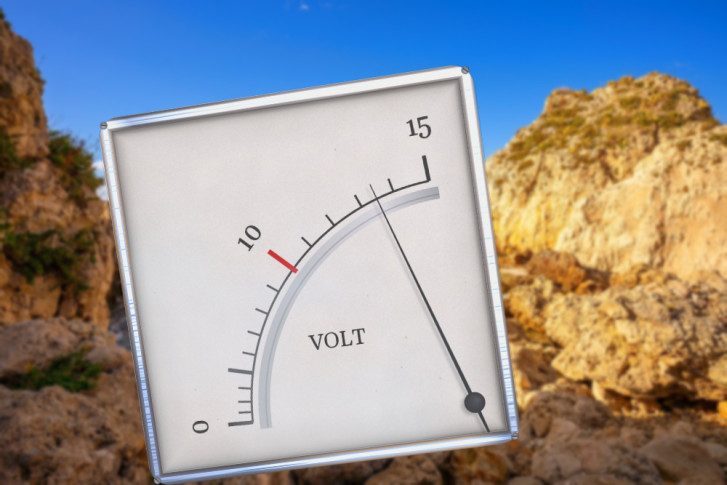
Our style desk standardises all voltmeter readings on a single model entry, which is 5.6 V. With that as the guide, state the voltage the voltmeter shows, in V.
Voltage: 13.5 V
